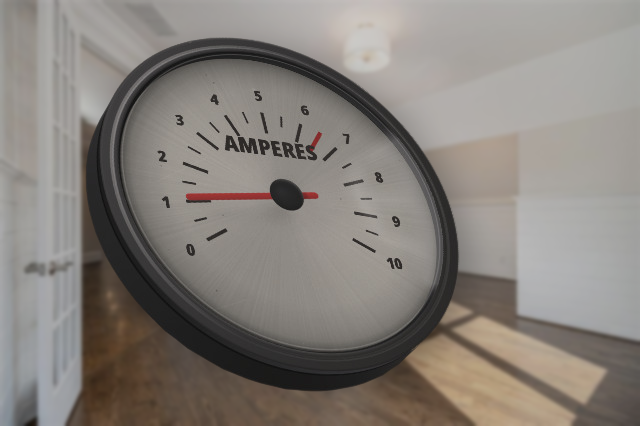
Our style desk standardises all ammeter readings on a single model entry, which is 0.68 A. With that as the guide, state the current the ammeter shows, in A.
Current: 1 A
